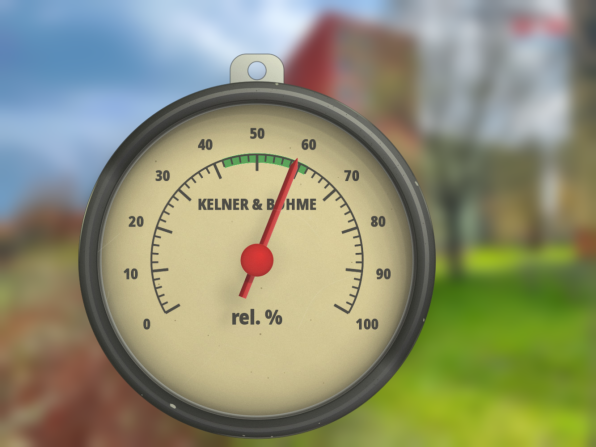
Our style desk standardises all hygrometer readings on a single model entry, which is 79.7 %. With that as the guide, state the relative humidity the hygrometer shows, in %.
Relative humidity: 59 %
